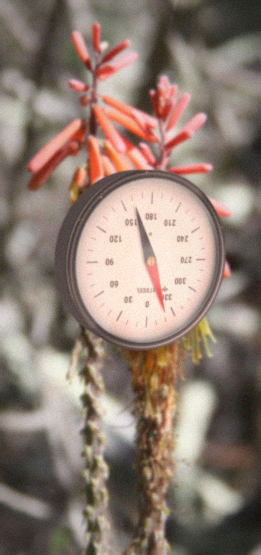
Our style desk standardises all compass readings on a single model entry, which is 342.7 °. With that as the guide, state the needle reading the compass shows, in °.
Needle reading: 340 °
